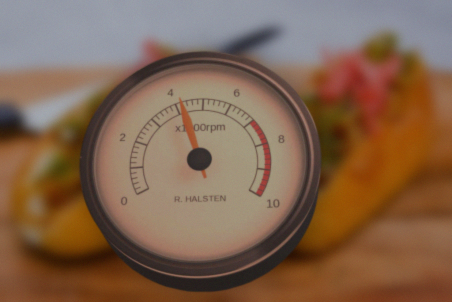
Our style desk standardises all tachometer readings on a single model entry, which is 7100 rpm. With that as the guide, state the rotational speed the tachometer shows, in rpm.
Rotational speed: 4200 rpm
